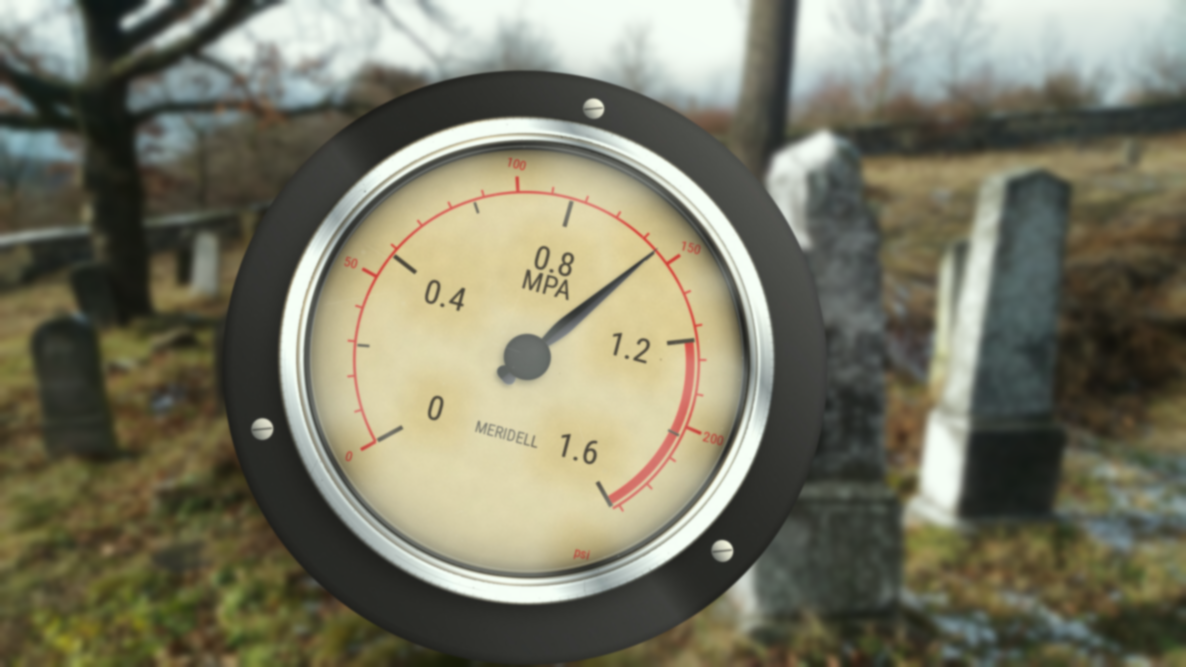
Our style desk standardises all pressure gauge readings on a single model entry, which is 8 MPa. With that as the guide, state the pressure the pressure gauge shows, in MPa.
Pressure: 1 MPa
